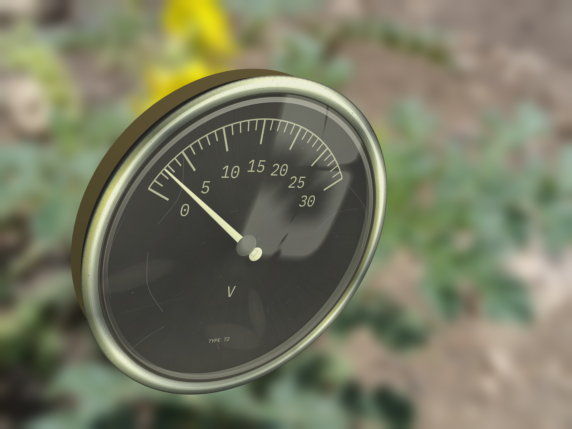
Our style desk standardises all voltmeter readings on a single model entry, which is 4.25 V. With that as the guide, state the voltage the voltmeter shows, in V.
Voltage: 2.5 V
